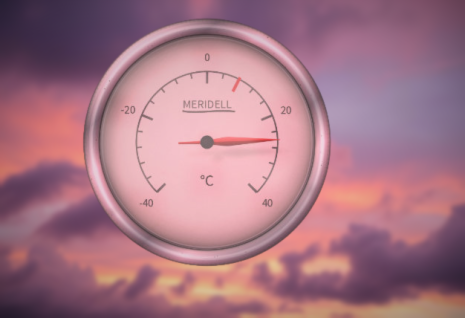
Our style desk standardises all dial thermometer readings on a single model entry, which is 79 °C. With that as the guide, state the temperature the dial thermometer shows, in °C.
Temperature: 26 °C
